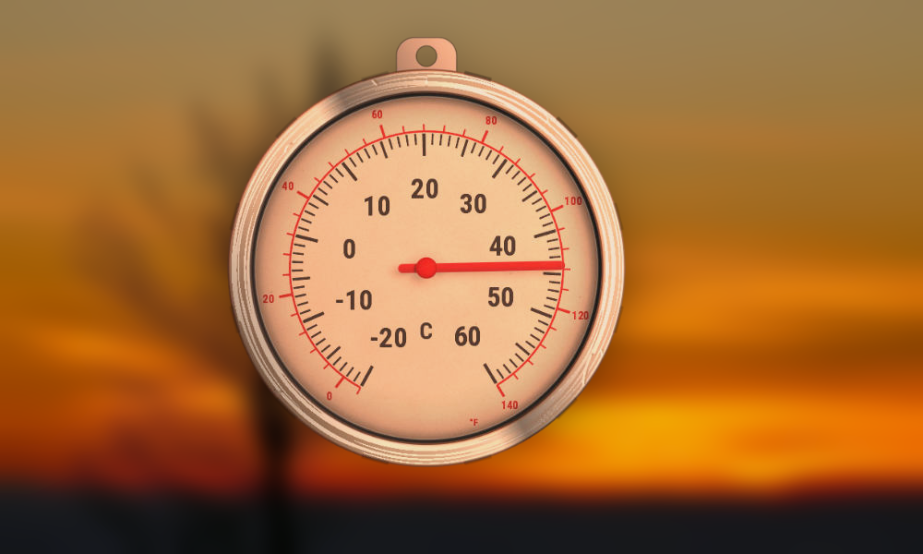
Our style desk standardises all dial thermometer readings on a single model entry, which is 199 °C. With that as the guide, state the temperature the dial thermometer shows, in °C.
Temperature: 44 °C
